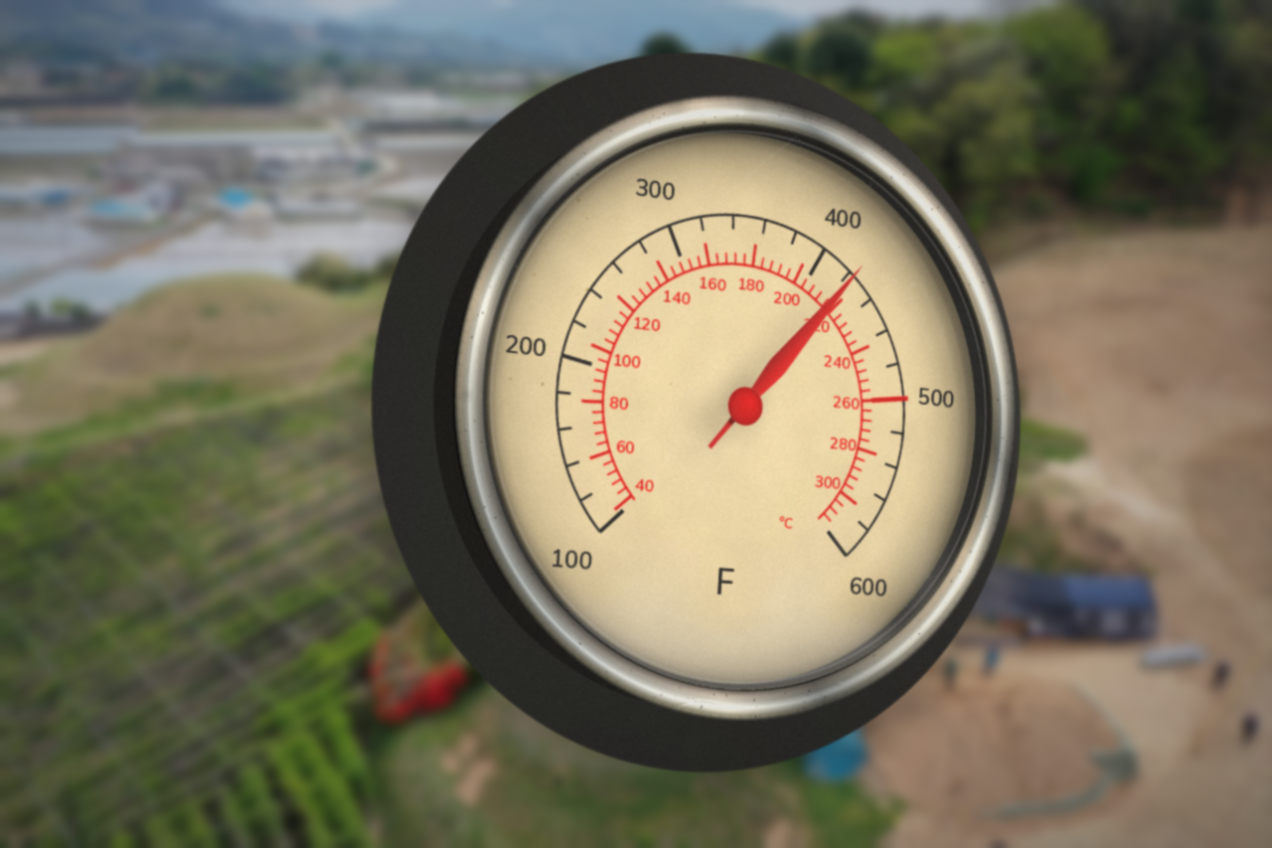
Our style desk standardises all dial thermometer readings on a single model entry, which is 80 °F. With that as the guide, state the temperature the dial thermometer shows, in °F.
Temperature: 420 °F
